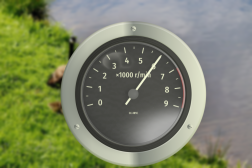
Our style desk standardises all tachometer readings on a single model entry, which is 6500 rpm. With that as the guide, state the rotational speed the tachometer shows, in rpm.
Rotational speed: 6000 rpm
